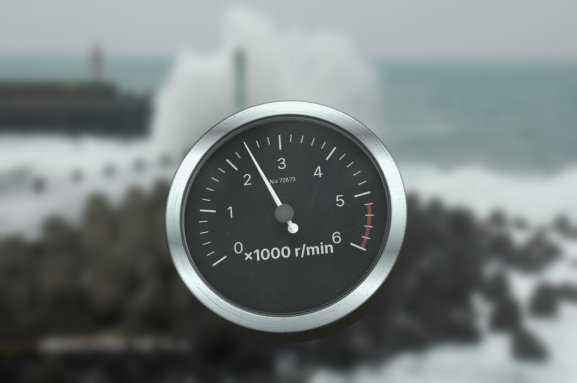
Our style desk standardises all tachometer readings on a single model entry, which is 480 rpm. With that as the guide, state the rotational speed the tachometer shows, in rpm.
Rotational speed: 2400 rpm
